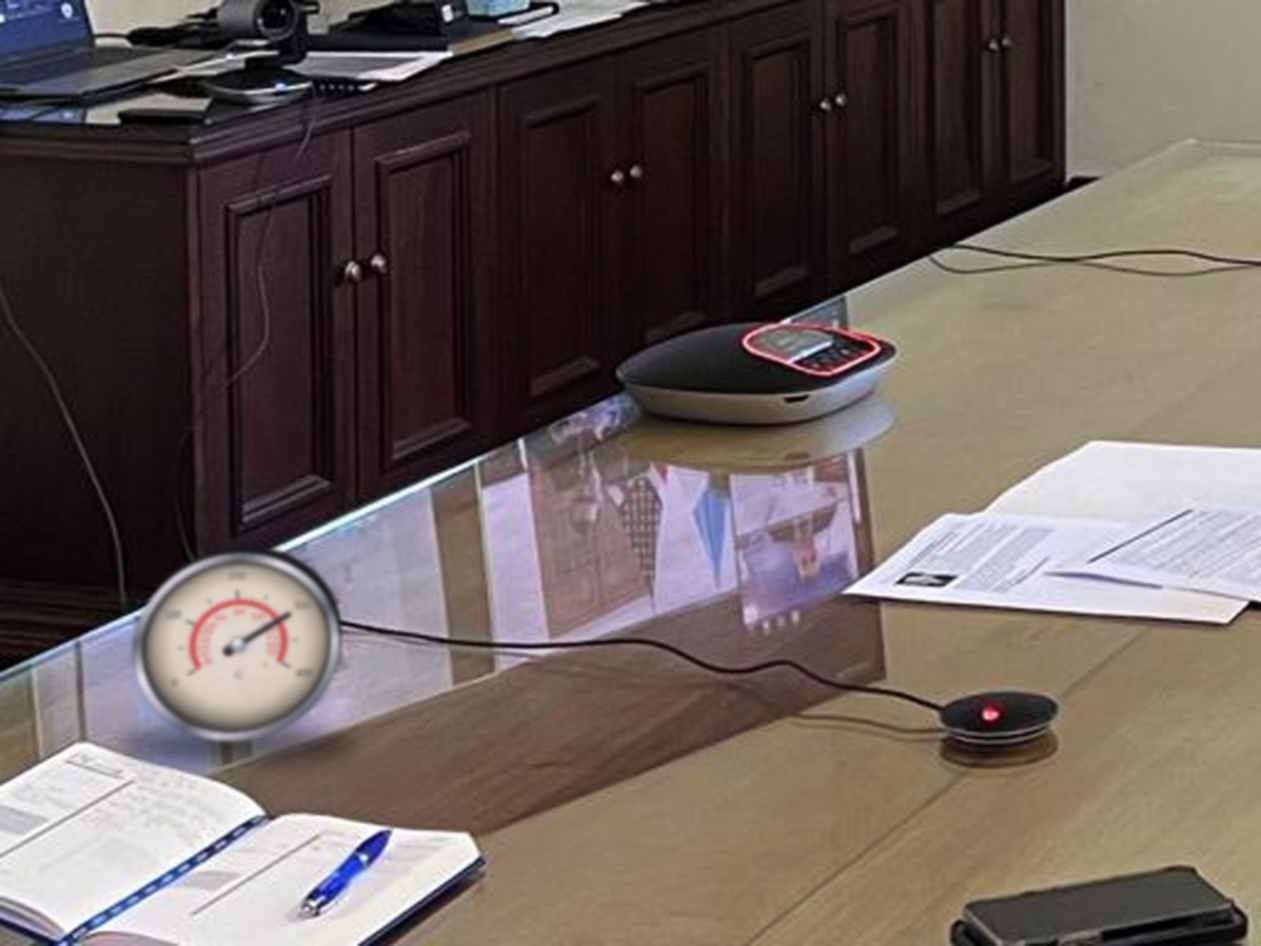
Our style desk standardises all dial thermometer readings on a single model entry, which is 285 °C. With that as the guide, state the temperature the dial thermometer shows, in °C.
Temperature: 300 °C
